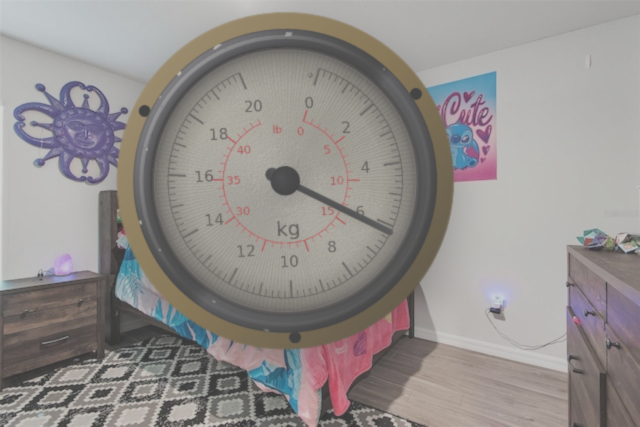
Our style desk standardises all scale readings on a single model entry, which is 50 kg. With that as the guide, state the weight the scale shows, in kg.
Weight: 6.2 kg
